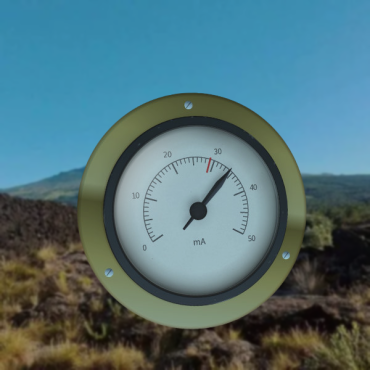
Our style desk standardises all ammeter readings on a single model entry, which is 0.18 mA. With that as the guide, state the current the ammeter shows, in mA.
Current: 34 mA
